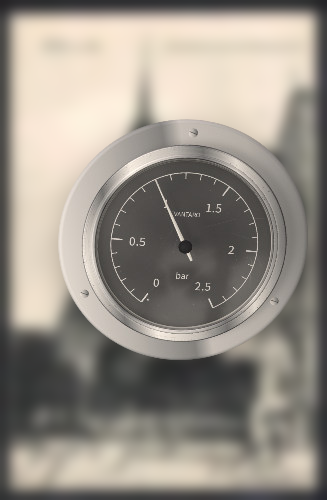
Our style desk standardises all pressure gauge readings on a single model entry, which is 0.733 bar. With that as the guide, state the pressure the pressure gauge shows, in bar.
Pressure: 1 bar
